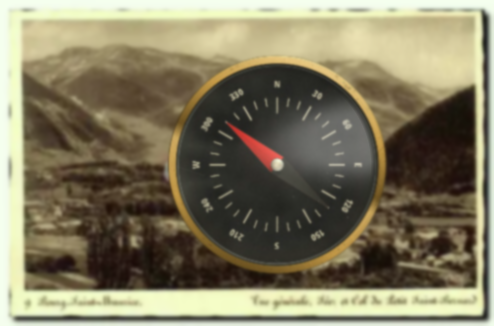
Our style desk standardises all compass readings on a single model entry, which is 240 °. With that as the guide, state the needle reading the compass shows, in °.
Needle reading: 310 °
